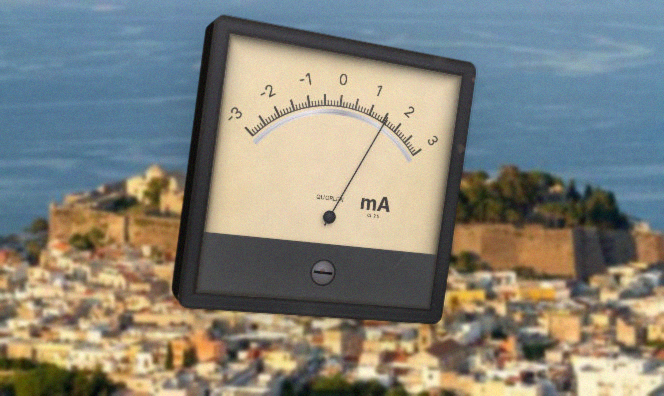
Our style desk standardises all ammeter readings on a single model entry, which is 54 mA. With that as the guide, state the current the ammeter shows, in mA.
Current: 1.5 mA
